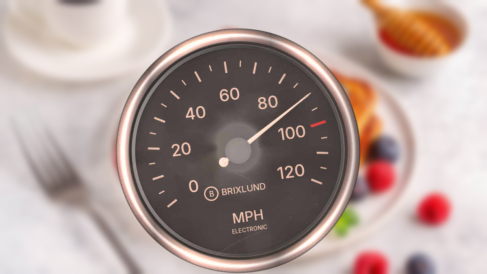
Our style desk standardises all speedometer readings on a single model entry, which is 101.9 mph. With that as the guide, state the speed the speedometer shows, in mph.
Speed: 90 mph
